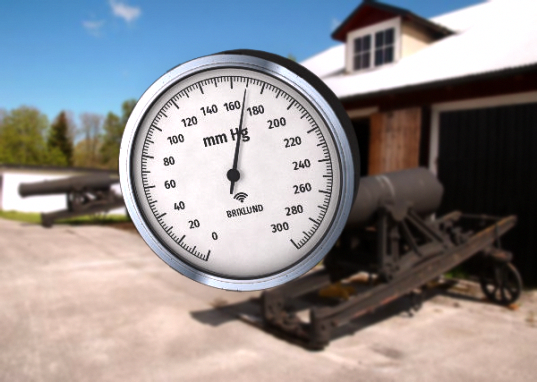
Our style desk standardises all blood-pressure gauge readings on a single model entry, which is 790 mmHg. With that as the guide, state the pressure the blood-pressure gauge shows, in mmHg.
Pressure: 170 mmHg
